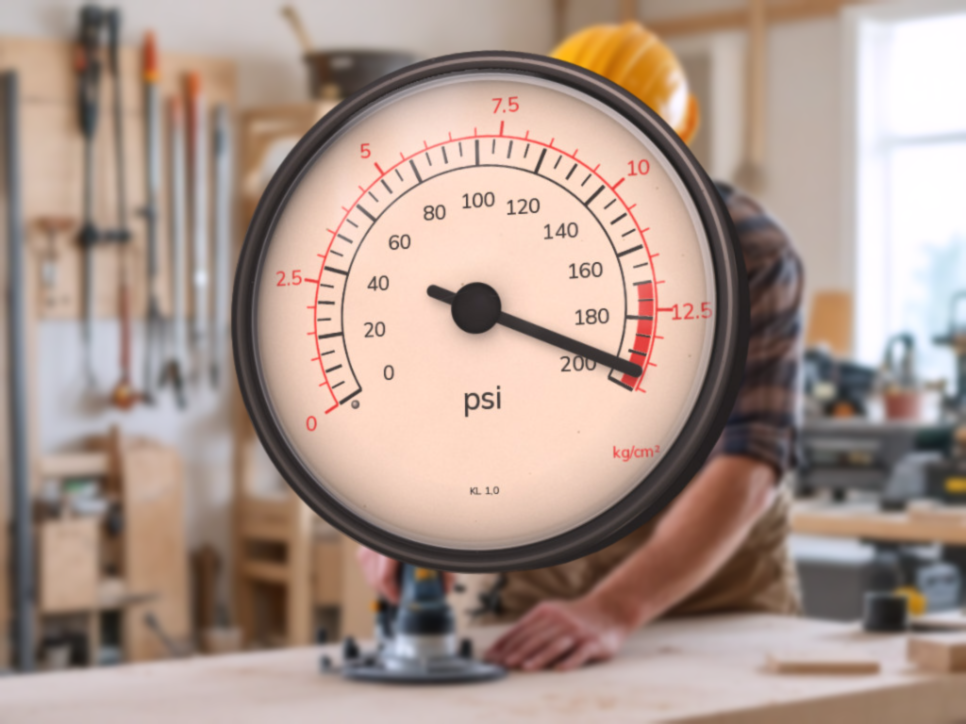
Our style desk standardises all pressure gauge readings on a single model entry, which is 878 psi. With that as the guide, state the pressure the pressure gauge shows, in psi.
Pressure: 195 psi
